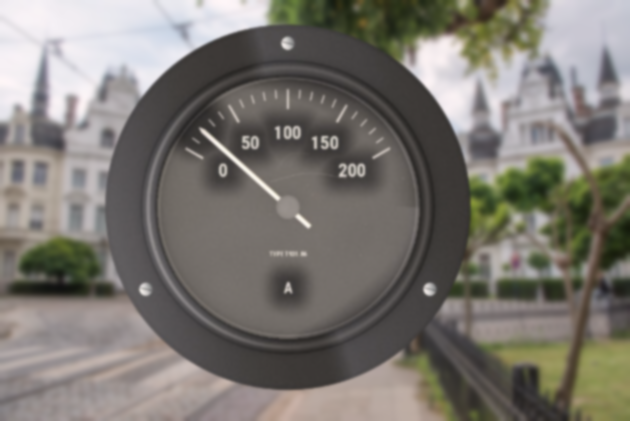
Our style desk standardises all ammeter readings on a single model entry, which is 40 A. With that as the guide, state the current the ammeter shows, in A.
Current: 20 A
